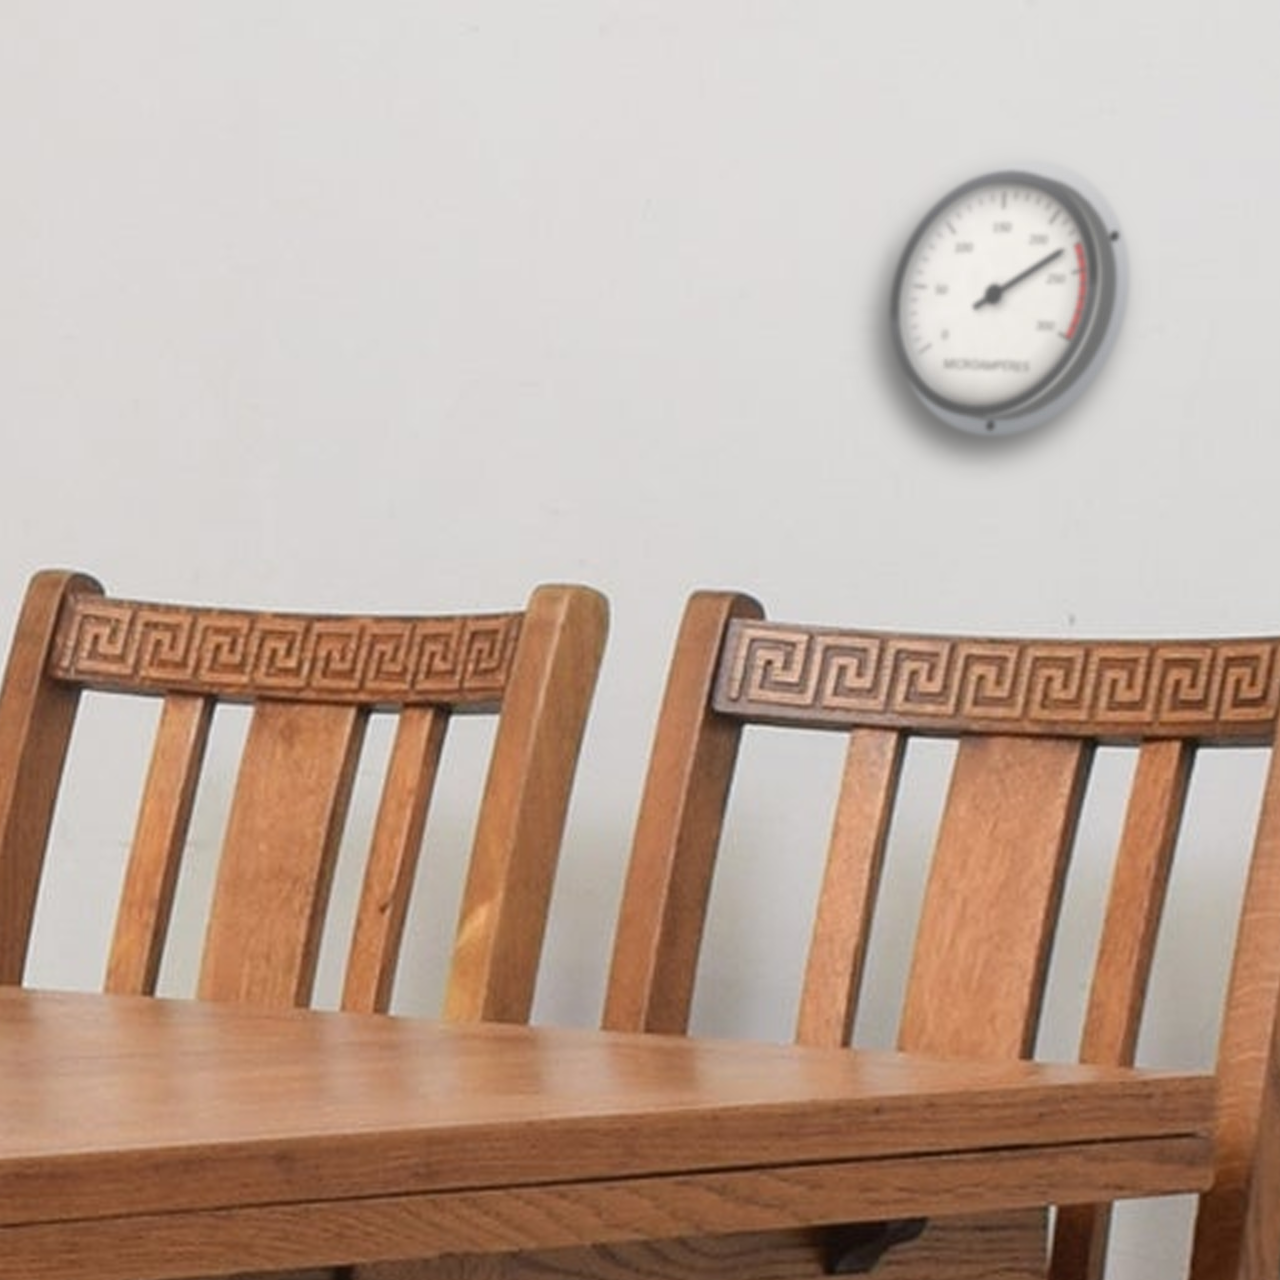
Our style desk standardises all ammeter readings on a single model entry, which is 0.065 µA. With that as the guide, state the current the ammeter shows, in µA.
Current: 230 µA
